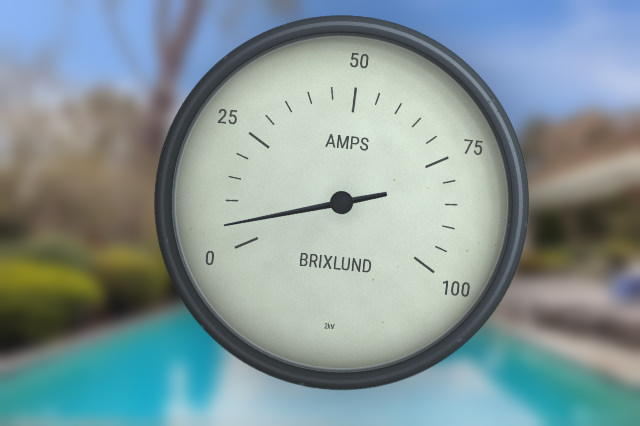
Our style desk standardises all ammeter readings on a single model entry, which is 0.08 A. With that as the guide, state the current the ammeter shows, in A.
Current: 5 A
